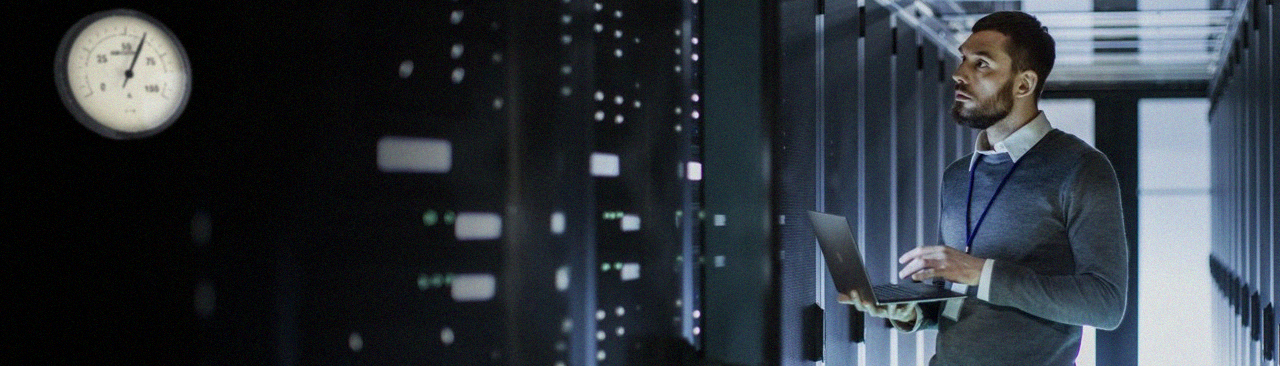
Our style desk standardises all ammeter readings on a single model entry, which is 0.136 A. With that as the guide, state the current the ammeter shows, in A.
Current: 60 A
